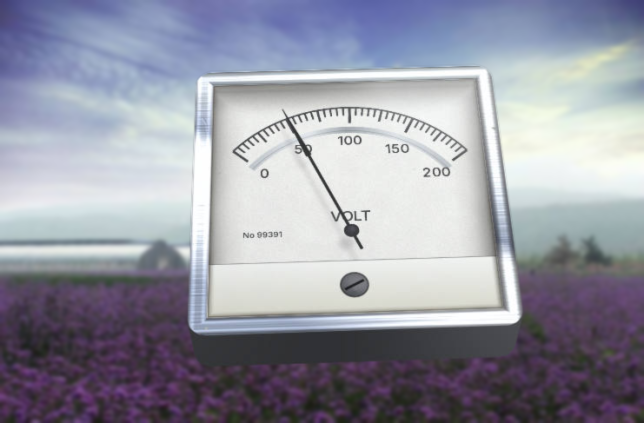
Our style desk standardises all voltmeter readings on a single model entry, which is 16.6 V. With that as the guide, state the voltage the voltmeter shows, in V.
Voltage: 50 V
